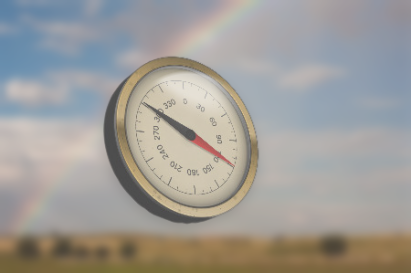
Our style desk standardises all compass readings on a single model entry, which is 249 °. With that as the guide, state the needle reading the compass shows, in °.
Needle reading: 120 °
